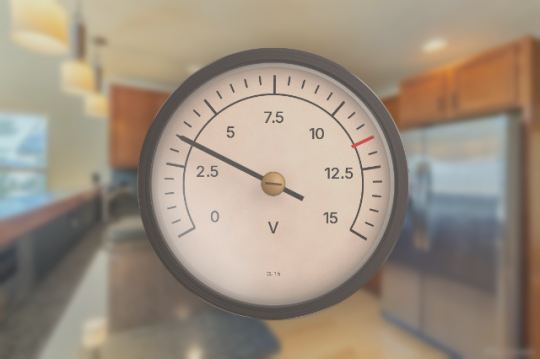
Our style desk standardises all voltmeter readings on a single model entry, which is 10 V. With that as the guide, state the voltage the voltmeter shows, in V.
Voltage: 3.5 V
